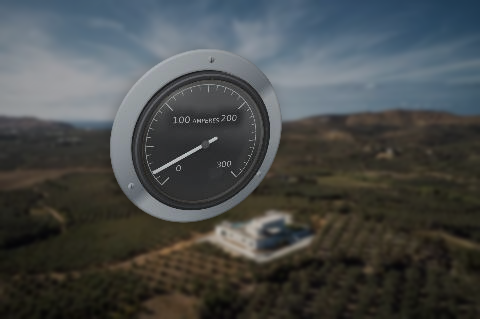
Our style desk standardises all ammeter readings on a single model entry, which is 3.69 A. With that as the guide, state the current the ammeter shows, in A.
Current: 20 A
